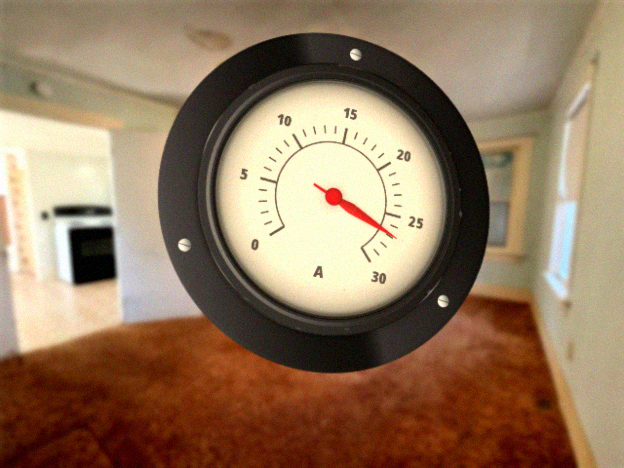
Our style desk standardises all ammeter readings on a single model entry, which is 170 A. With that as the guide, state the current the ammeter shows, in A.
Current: 27 A
